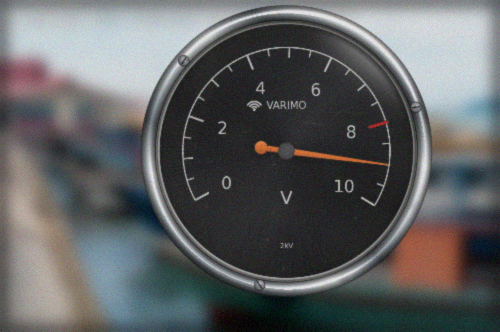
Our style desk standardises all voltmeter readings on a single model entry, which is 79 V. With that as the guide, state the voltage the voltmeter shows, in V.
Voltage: 9 V
